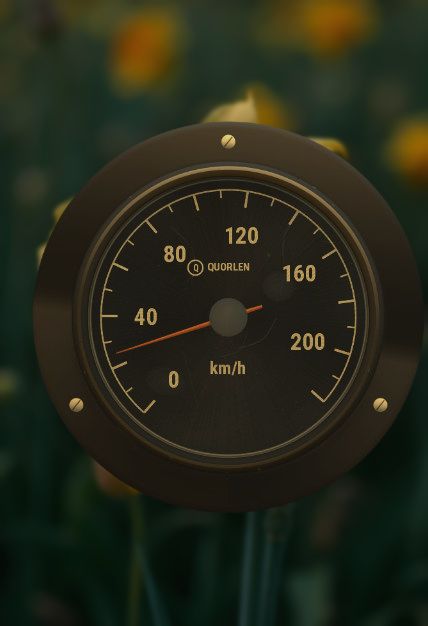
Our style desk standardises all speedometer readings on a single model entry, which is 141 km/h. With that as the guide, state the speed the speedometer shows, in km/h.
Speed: 25 km/h
